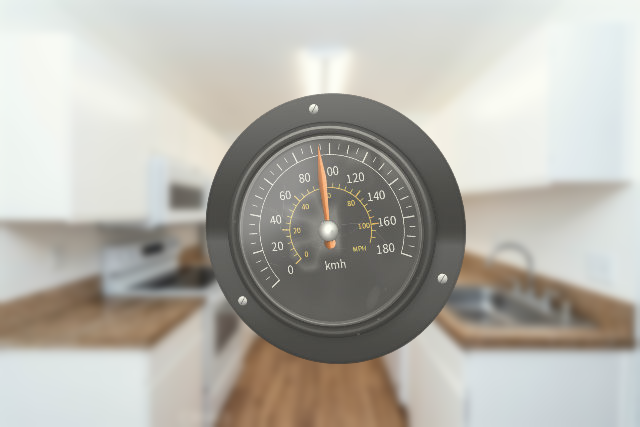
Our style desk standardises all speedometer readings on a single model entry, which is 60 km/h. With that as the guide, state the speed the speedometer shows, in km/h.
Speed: 95 km/h
